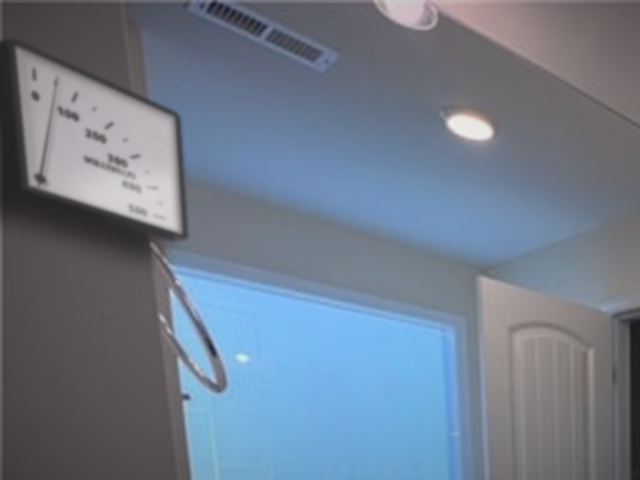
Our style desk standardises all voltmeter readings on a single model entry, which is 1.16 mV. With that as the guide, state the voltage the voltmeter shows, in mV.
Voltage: 50 mV
